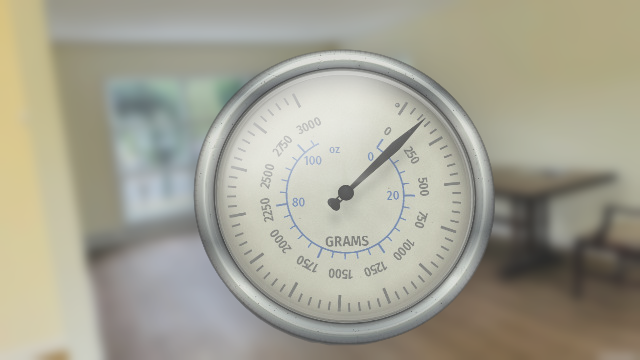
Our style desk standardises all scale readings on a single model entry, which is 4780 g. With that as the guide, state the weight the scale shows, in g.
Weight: 125 g
